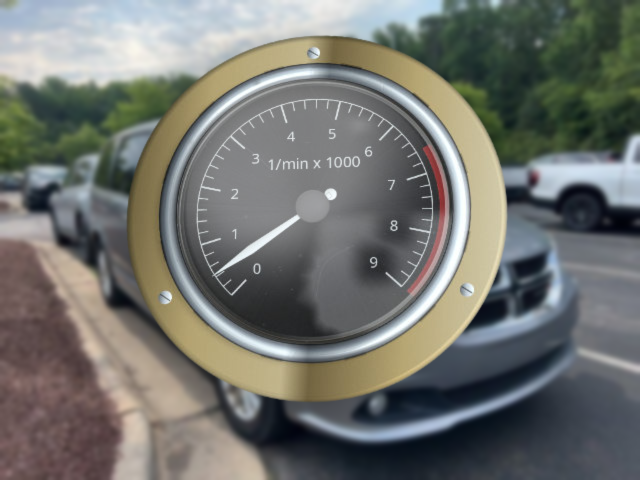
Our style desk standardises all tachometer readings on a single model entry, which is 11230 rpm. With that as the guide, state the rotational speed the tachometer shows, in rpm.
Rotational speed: 400 rpm
